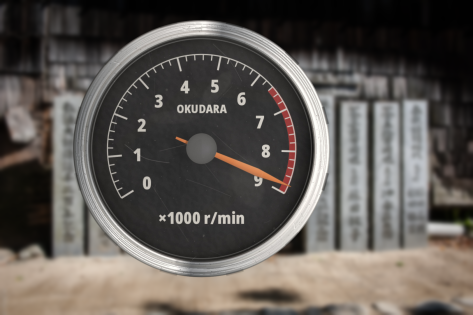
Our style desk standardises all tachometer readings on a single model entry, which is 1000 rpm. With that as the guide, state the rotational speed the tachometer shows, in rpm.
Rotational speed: 8800 rpm
